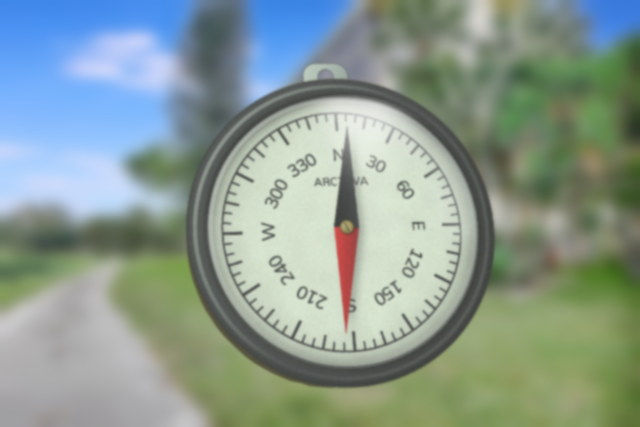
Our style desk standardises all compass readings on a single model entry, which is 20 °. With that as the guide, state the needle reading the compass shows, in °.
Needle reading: 185 °
